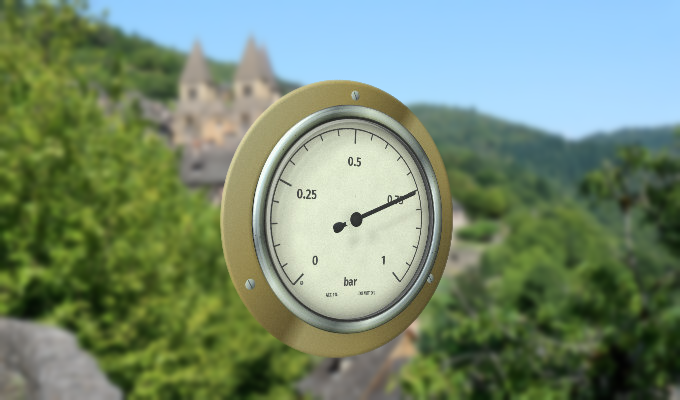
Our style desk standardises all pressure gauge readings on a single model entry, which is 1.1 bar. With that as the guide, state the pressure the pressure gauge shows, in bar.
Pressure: 0.75 bar
